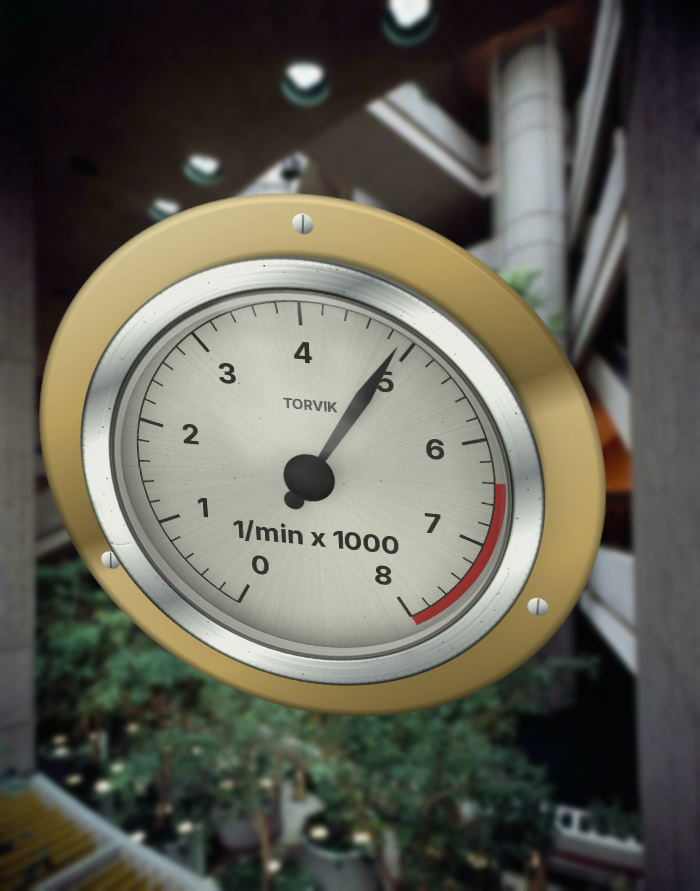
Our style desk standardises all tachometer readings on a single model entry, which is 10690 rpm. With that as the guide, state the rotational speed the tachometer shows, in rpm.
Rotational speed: 4900 rpm
